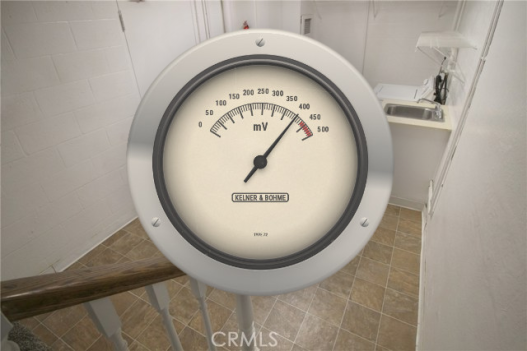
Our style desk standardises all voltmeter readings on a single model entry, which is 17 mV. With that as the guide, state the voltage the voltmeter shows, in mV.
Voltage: 400 mV
